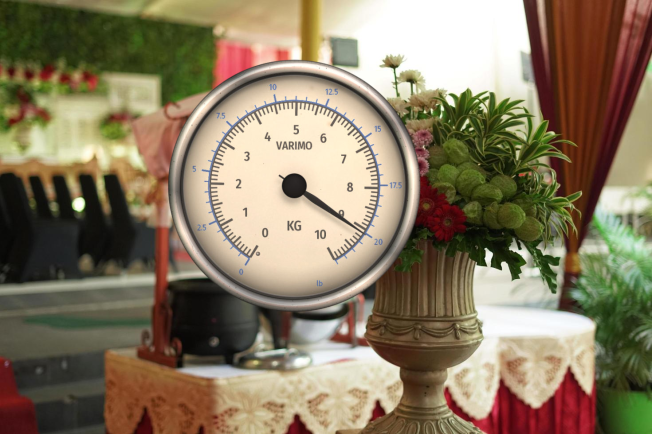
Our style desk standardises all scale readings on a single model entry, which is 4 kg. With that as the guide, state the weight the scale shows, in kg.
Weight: 9.1 kg
